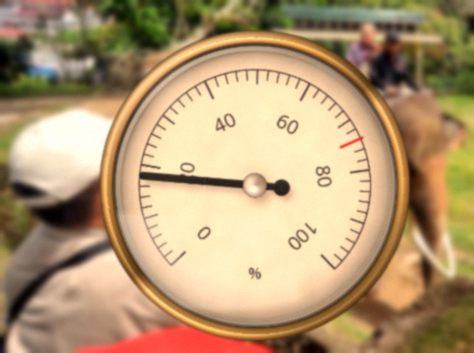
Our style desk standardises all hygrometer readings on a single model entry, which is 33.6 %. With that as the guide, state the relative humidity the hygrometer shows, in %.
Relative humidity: 18 %
